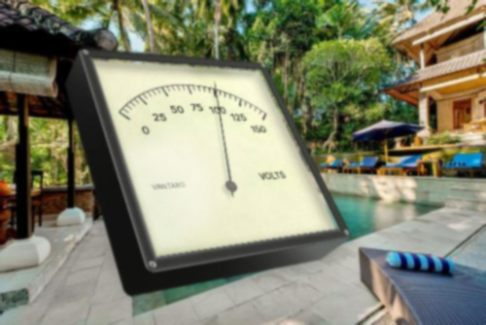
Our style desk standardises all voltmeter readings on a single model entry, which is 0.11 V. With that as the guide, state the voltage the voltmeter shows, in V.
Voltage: 100 V
